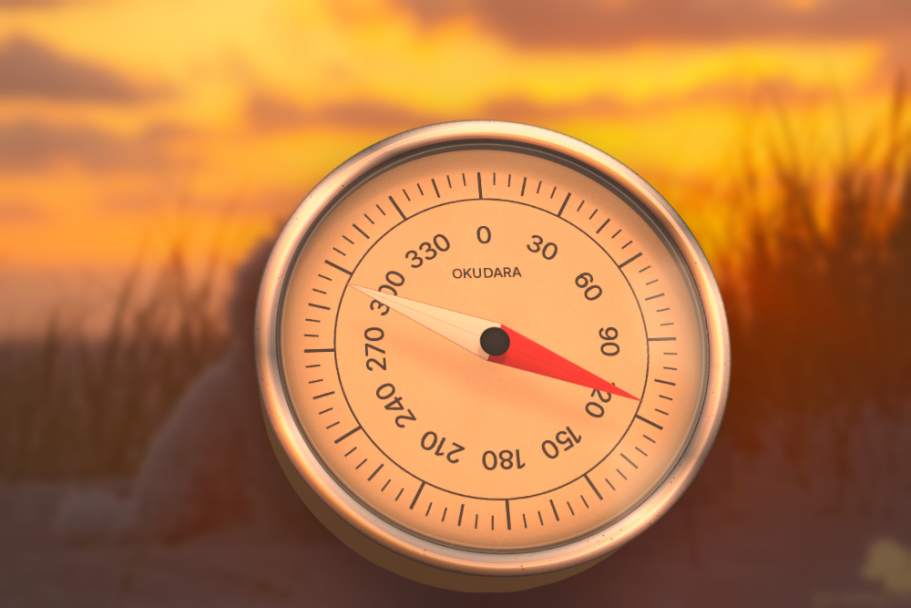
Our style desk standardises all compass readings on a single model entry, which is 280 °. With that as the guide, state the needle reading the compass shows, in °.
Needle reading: 115 °
